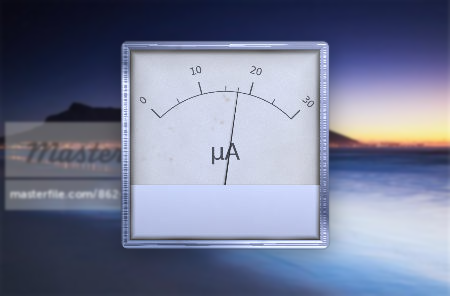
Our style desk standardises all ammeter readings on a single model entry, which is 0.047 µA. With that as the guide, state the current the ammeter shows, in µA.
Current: 17.5 µA
